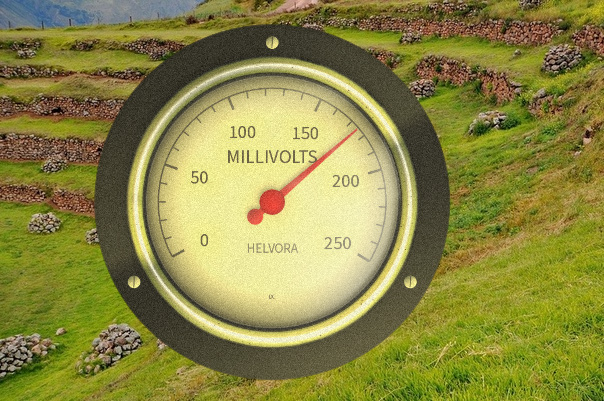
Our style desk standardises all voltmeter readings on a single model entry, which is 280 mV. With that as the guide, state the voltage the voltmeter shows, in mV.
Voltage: 175 mV
